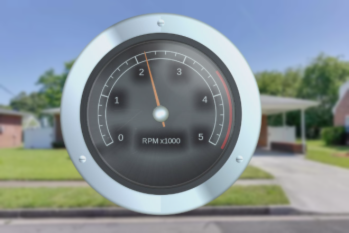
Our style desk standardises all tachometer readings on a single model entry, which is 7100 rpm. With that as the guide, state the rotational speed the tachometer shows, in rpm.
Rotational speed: 2200 rpm
